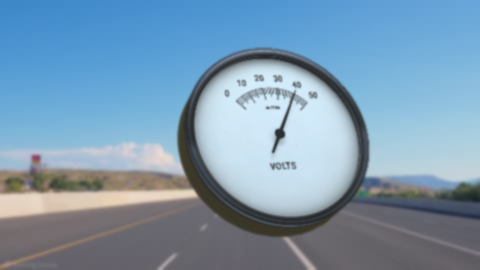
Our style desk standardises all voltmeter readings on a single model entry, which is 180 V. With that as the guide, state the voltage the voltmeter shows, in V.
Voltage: 40 V
